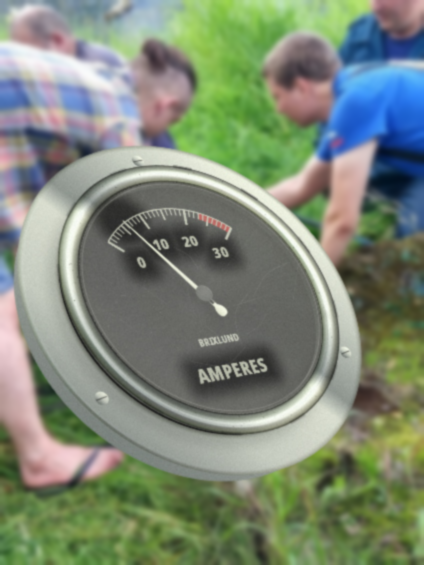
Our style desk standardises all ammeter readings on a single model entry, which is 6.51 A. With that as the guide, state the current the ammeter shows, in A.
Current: 5 A
